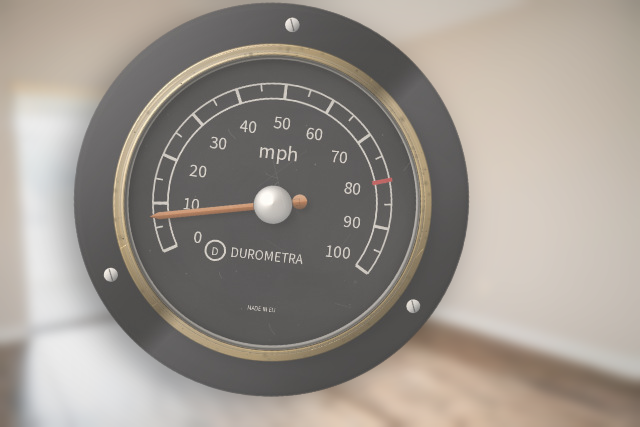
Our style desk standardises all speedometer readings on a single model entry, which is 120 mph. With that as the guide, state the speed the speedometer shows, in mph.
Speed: 7.5 mph
